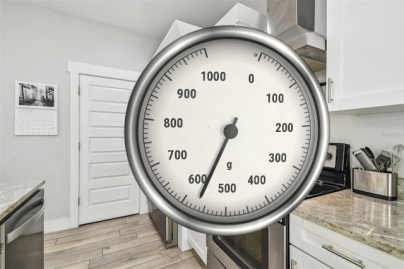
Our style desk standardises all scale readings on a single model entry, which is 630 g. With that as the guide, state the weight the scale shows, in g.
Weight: 570 g
